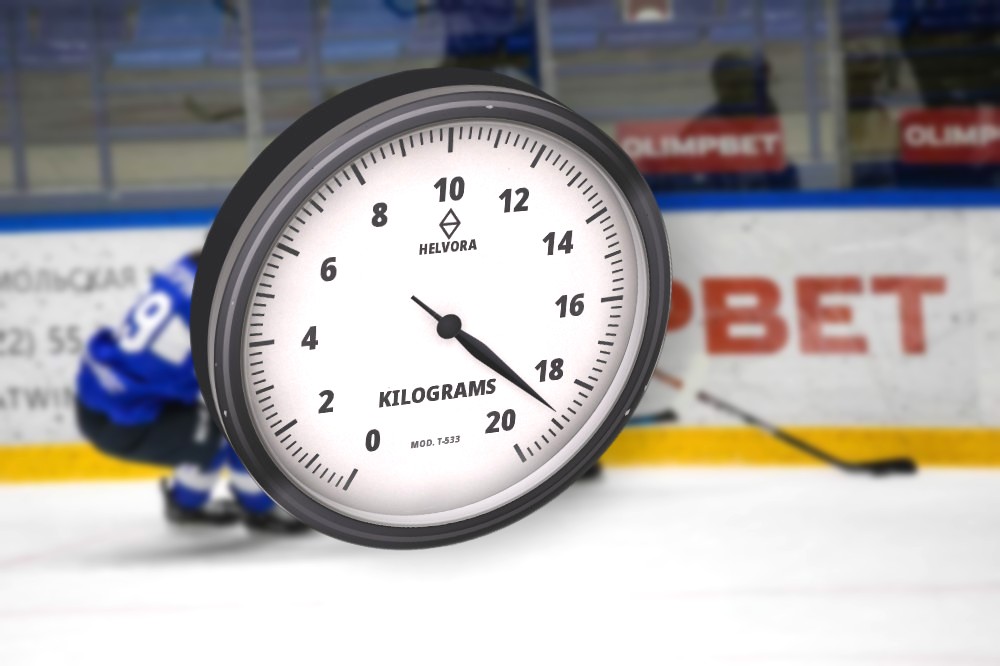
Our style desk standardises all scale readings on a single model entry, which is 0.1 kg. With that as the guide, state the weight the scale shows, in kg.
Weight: 18.8 kg
